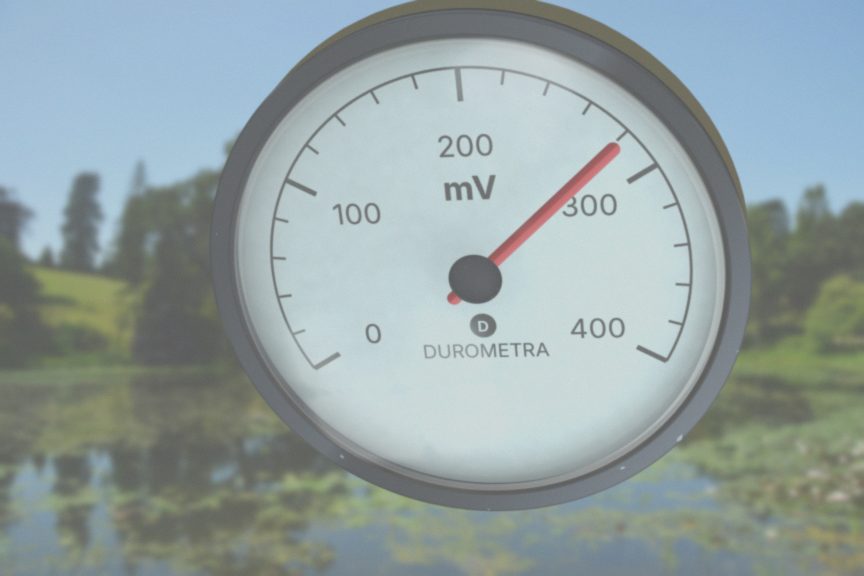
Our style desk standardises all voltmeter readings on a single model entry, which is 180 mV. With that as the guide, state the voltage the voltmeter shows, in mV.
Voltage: 280 mV
